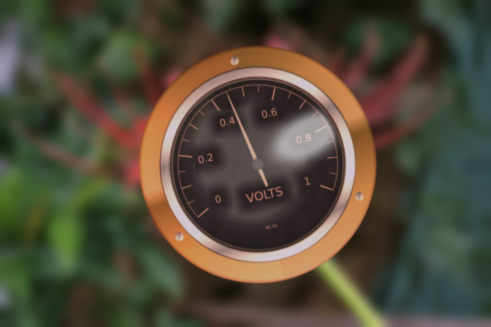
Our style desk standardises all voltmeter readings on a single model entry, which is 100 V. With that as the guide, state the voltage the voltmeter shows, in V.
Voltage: 0.45 V
